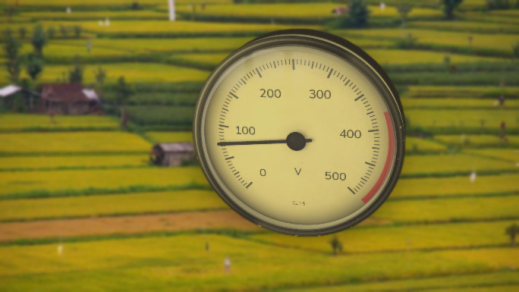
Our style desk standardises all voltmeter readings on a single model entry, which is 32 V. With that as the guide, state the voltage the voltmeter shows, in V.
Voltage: 75 V
